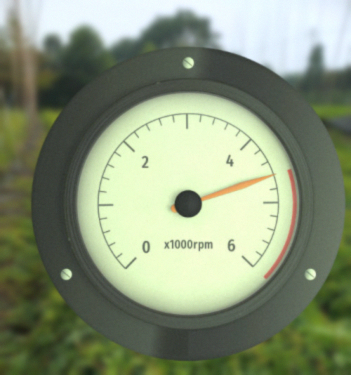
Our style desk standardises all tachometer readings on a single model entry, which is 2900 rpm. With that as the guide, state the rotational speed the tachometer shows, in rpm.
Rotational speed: 4600 rpm
